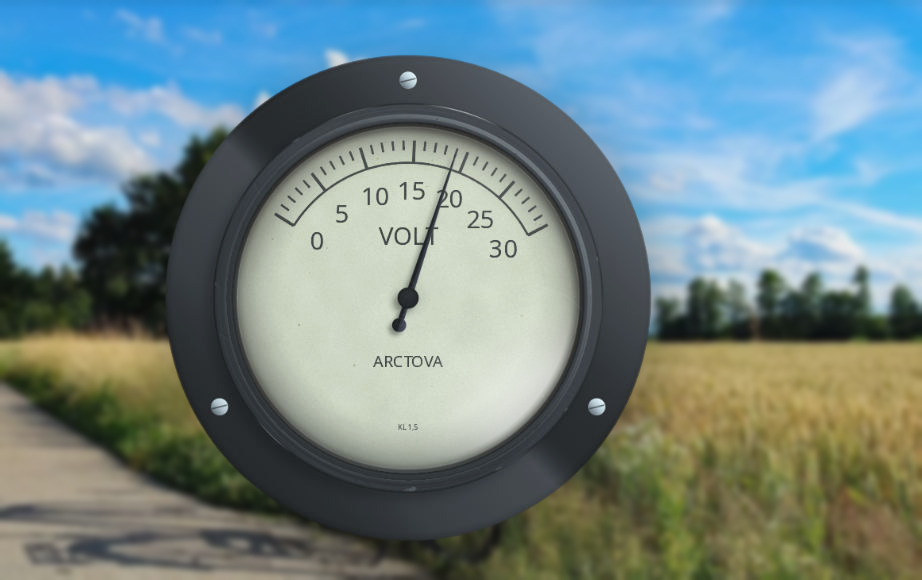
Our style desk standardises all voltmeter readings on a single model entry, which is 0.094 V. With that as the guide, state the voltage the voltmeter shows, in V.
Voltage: 19 V
